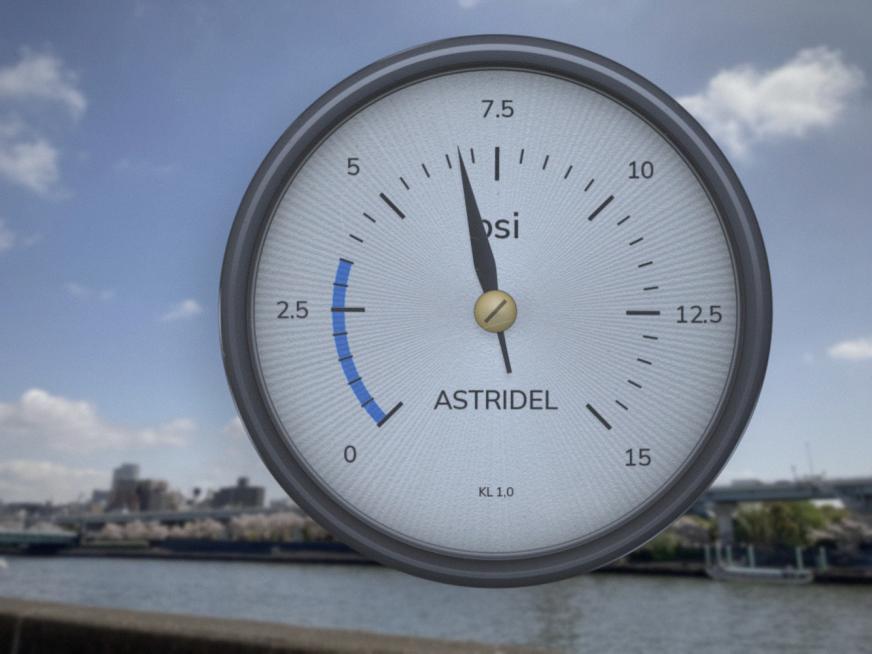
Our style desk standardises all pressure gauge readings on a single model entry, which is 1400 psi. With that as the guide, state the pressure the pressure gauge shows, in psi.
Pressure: 6.75 psi
